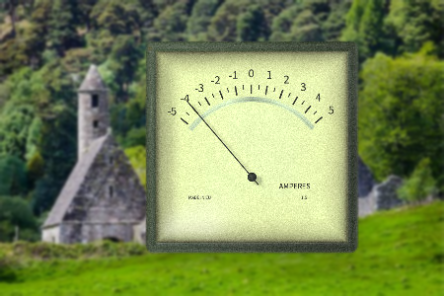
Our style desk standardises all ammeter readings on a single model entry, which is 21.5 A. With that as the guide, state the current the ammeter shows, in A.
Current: -4 A
